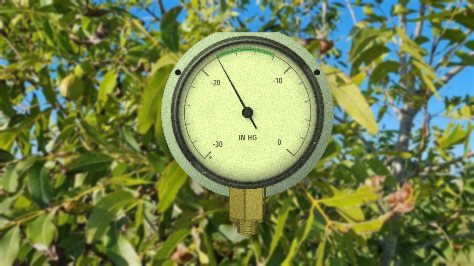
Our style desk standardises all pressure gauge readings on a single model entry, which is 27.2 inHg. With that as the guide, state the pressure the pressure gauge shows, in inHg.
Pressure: -18 inHg
